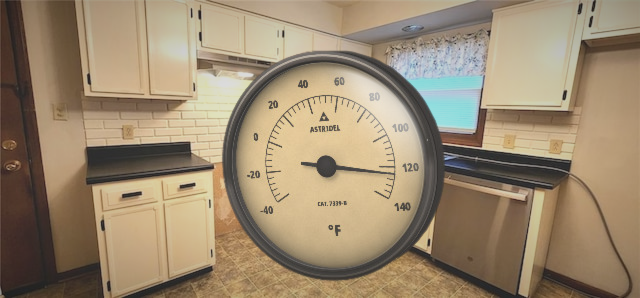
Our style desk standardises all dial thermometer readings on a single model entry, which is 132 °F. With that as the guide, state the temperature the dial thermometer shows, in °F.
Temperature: 124 °F
